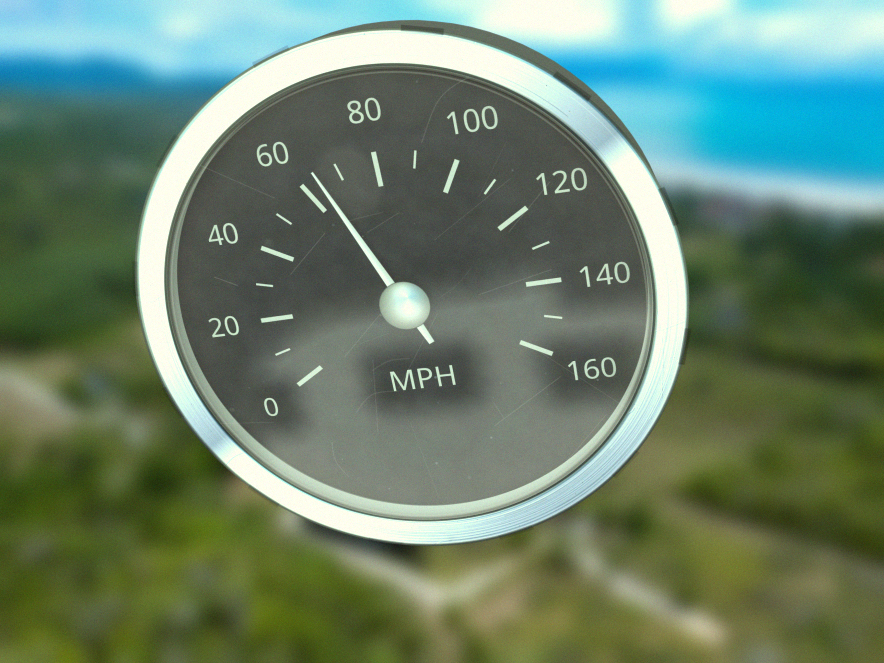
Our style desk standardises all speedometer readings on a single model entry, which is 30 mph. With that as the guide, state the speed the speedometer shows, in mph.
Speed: 65 mph
